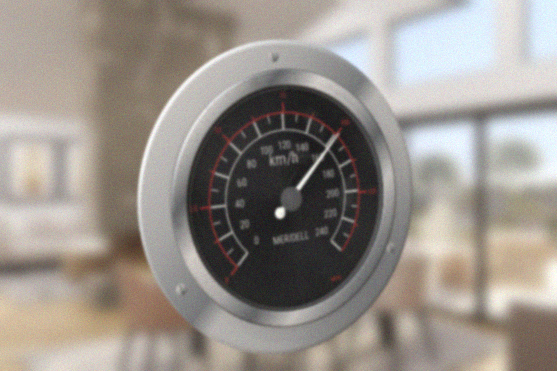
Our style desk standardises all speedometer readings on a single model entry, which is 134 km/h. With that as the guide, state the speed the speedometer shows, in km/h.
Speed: 160 km/h
